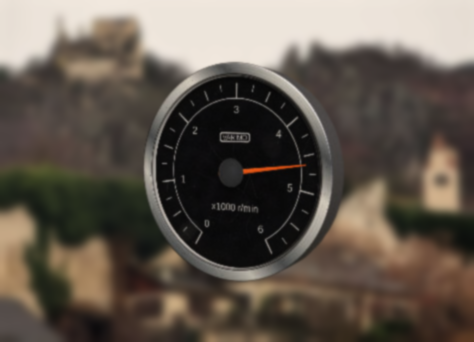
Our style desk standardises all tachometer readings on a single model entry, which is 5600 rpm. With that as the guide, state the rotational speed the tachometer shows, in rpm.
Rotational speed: 4625 rpm
